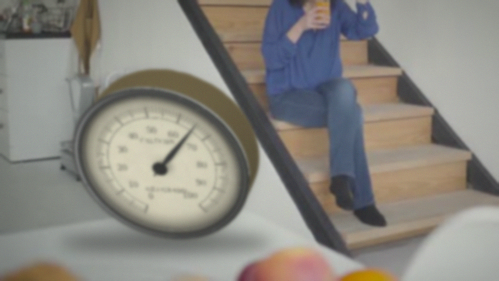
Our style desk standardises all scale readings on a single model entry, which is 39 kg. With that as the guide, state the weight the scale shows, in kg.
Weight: 65 kg
